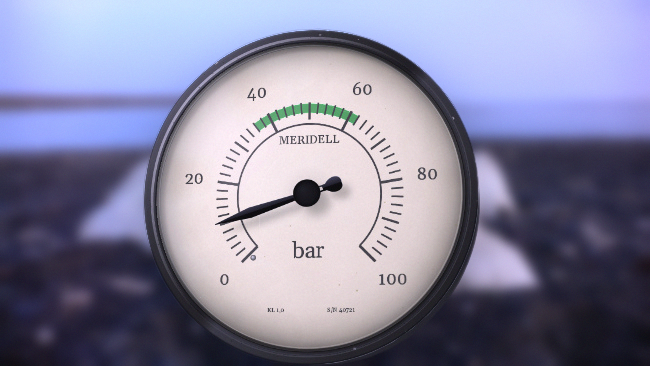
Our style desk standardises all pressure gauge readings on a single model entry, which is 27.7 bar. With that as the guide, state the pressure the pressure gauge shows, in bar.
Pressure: 10 bar
